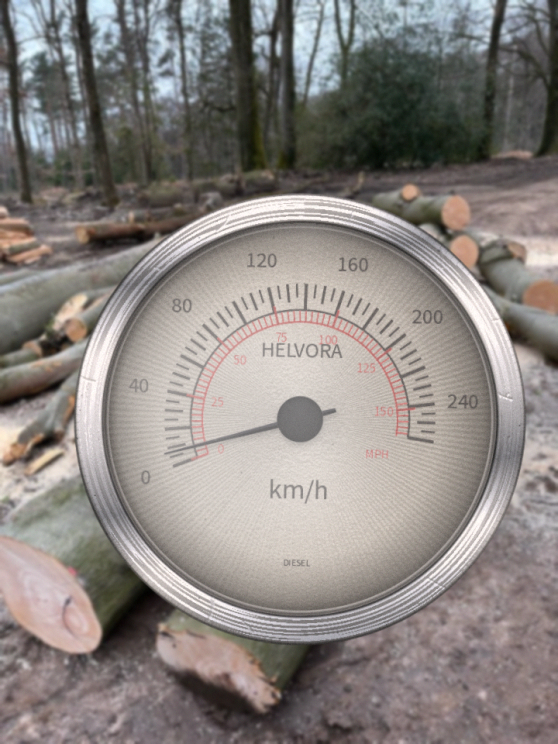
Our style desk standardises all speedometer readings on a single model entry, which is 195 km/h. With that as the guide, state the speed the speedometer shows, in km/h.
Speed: 7.5 km/h
